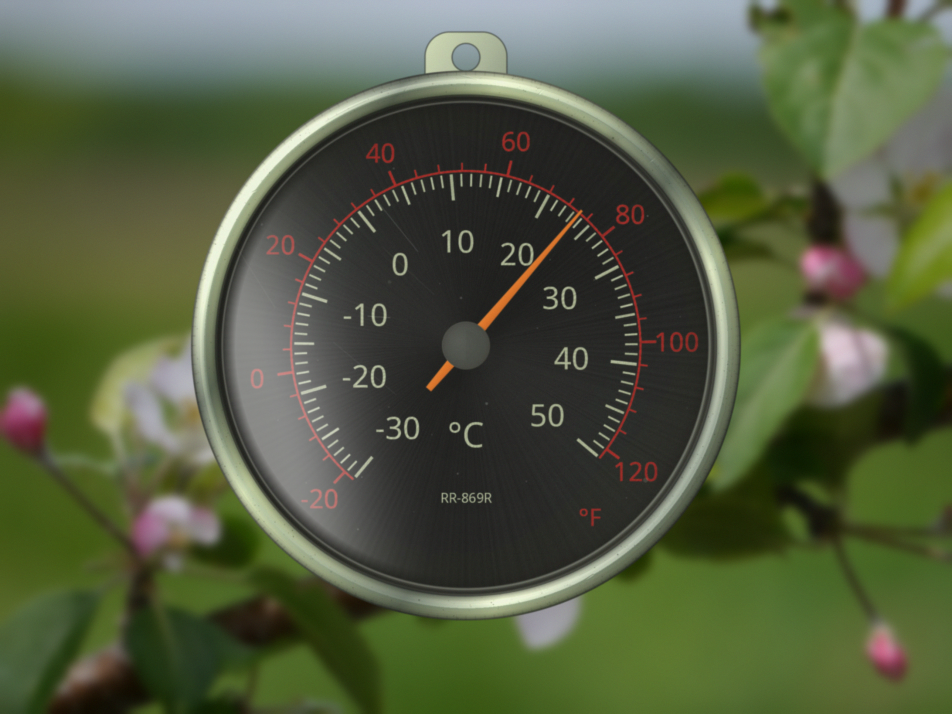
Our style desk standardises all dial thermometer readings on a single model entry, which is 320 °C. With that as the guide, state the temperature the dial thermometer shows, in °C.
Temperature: 23.5 °C
